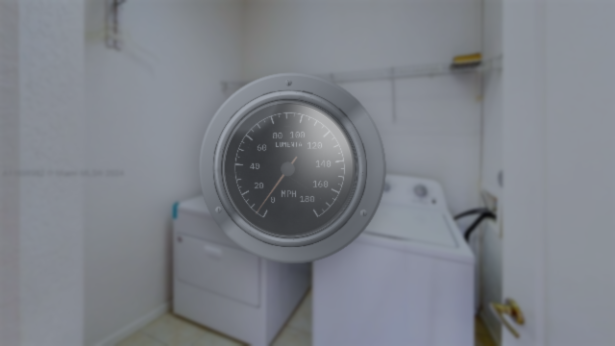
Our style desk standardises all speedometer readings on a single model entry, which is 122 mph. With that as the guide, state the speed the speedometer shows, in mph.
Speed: 5 mph
